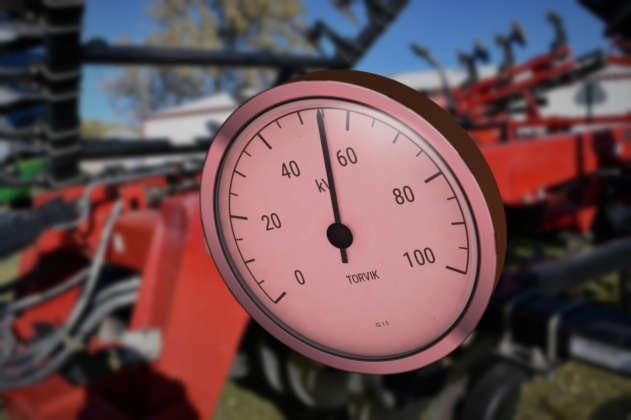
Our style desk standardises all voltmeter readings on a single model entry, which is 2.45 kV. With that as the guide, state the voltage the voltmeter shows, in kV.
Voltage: 55 kV
